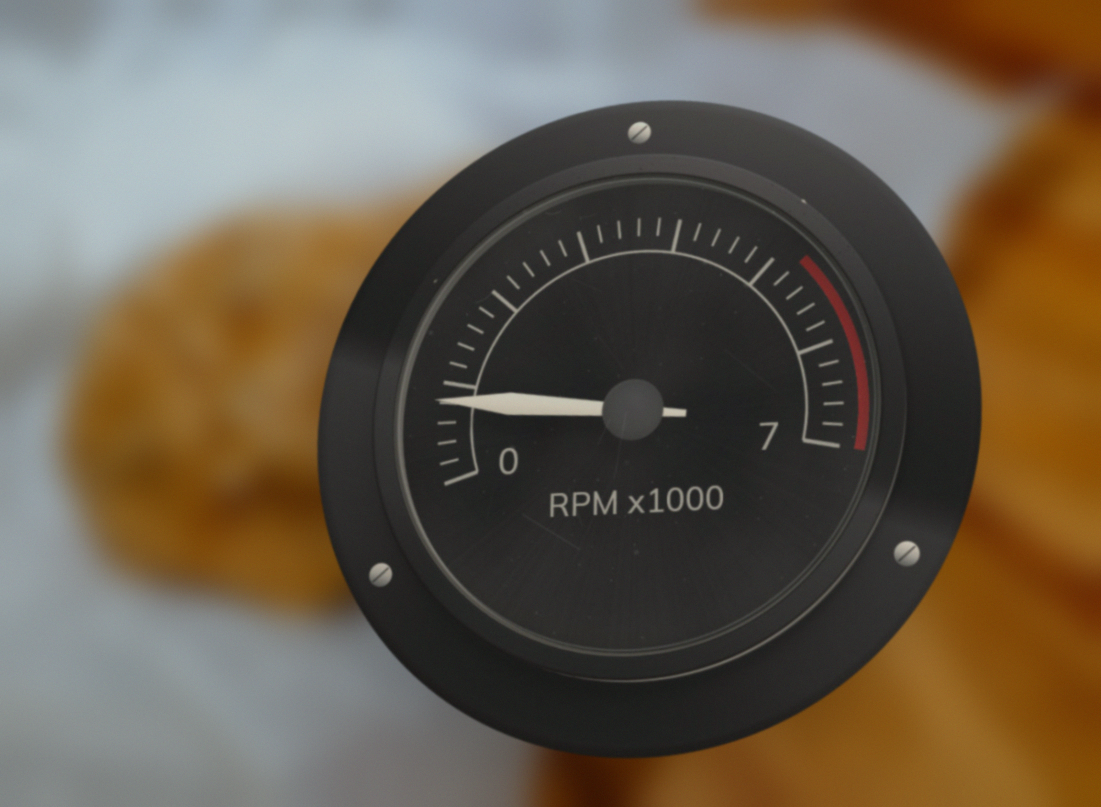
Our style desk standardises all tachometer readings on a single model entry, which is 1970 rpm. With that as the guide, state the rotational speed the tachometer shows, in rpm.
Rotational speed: 800 rpm
